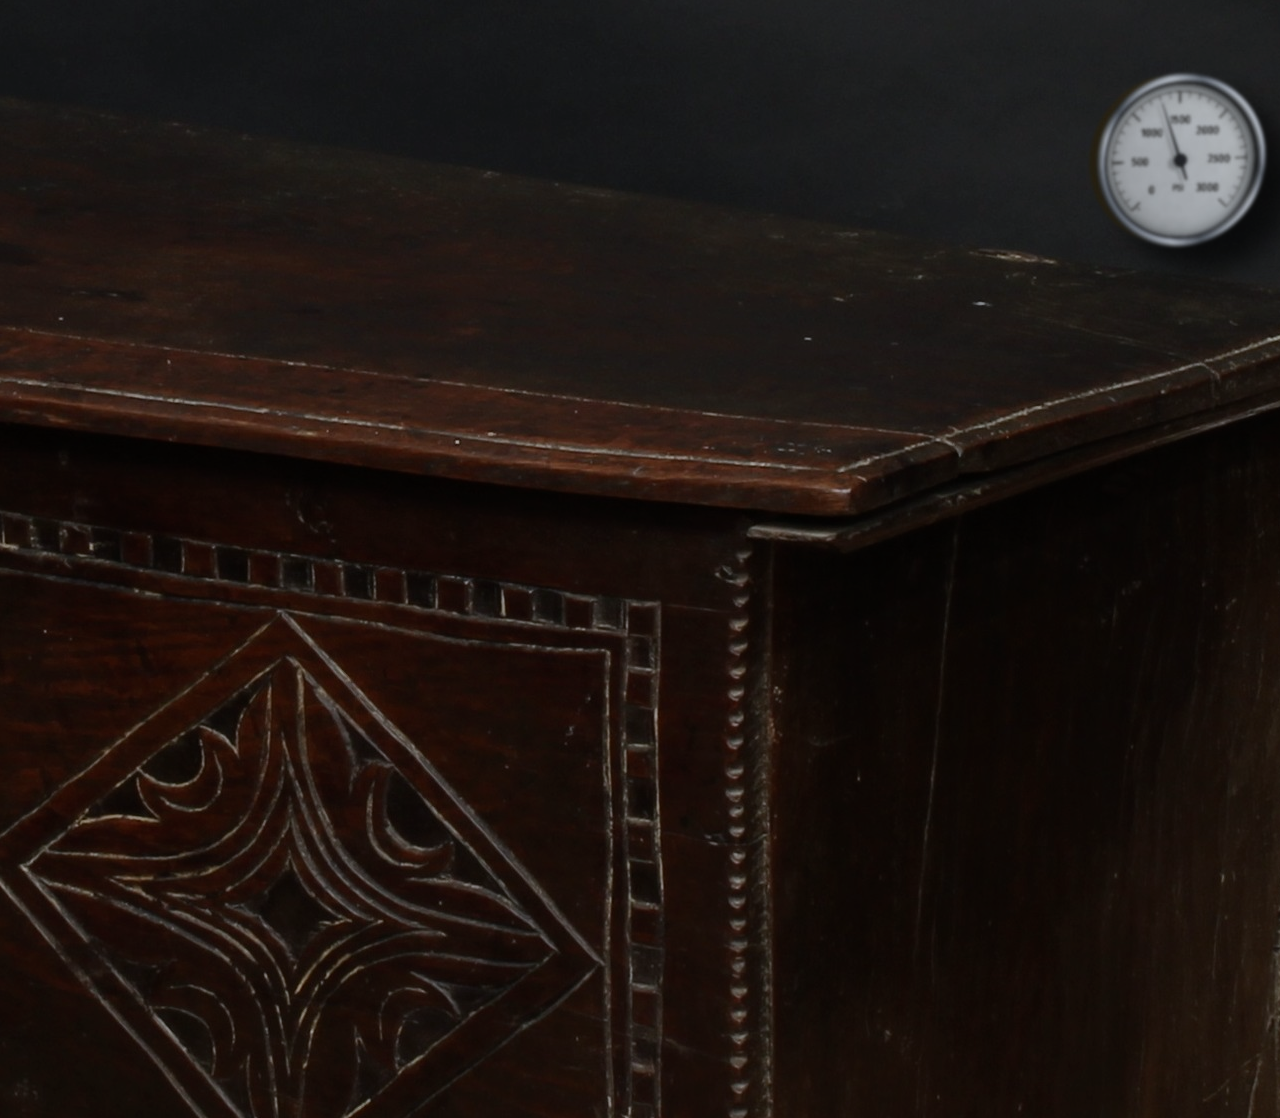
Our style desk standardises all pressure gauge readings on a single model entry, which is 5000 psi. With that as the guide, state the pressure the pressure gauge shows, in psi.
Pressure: 1300 psi
